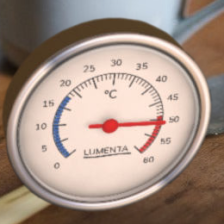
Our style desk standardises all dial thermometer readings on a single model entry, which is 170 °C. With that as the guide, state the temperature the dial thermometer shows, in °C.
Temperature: 50 °C
